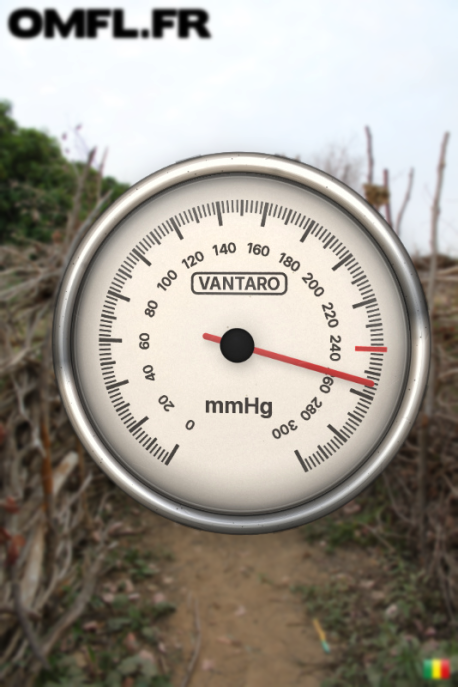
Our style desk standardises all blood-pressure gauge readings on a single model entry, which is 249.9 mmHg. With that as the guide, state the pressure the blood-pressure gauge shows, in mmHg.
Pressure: 254 mmHg
